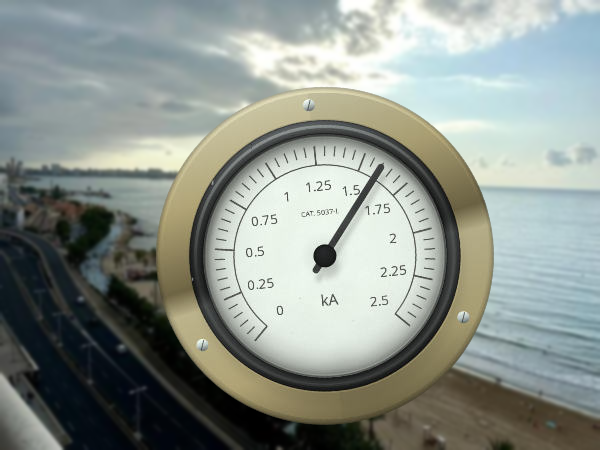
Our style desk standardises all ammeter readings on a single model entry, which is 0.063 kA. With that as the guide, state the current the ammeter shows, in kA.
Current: 1.6 kA
